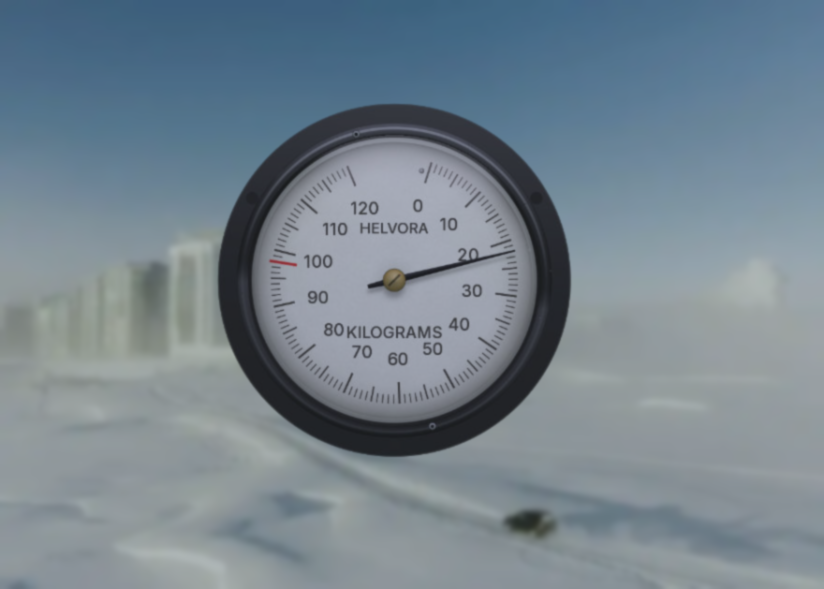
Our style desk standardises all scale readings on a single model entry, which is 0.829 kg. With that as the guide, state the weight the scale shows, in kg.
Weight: 22 kg
